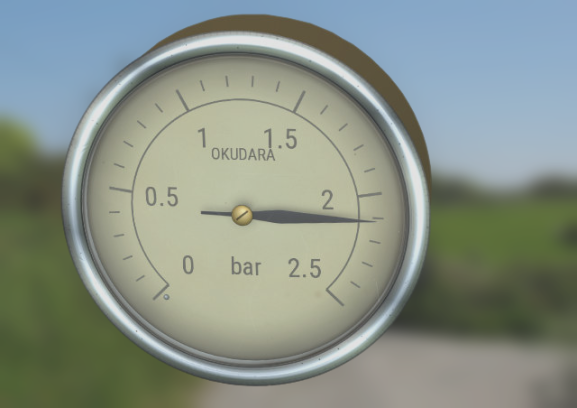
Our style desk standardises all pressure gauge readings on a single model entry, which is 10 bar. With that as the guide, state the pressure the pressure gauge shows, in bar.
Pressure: 2.1 bar
